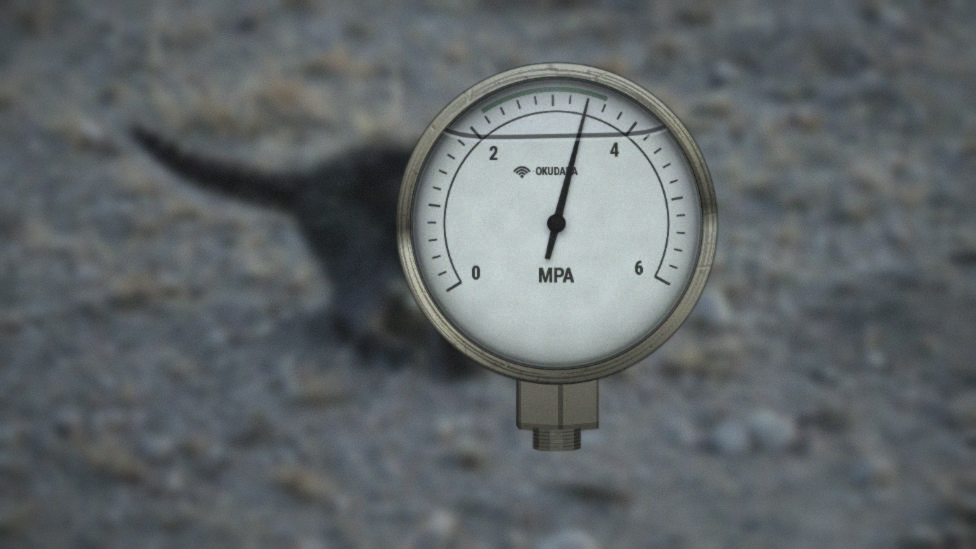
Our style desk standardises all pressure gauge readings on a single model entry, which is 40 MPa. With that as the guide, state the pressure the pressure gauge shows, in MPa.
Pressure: 3.4 MPa
